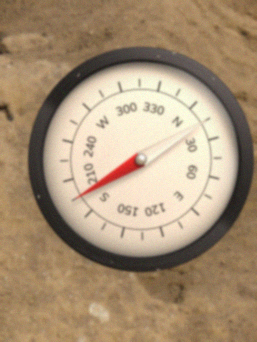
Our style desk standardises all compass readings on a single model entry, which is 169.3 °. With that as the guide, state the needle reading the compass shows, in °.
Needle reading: 195 °
